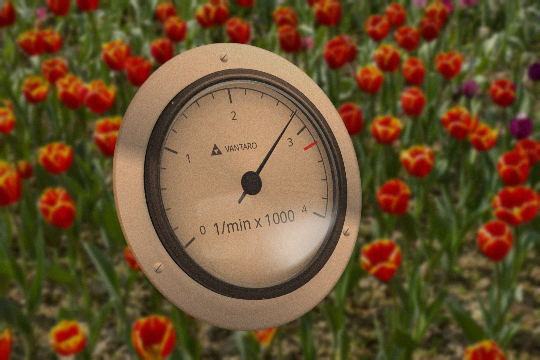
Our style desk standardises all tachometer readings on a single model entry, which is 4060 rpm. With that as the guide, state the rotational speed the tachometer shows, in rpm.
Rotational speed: 2800 rpm
